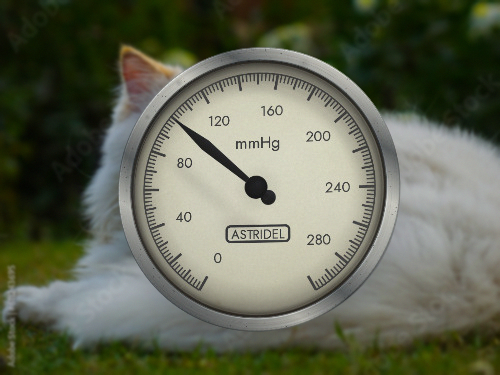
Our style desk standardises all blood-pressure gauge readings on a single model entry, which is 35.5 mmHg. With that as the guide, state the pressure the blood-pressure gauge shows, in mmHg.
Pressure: 100 mmHg
